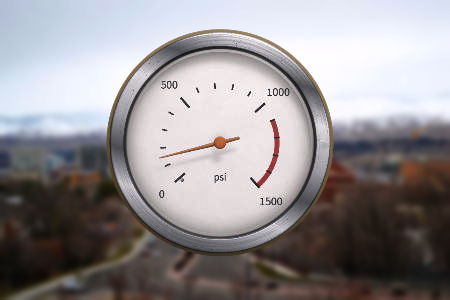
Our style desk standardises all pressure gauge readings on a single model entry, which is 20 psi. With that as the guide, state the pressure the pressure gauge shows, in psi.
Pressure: 150 psi
